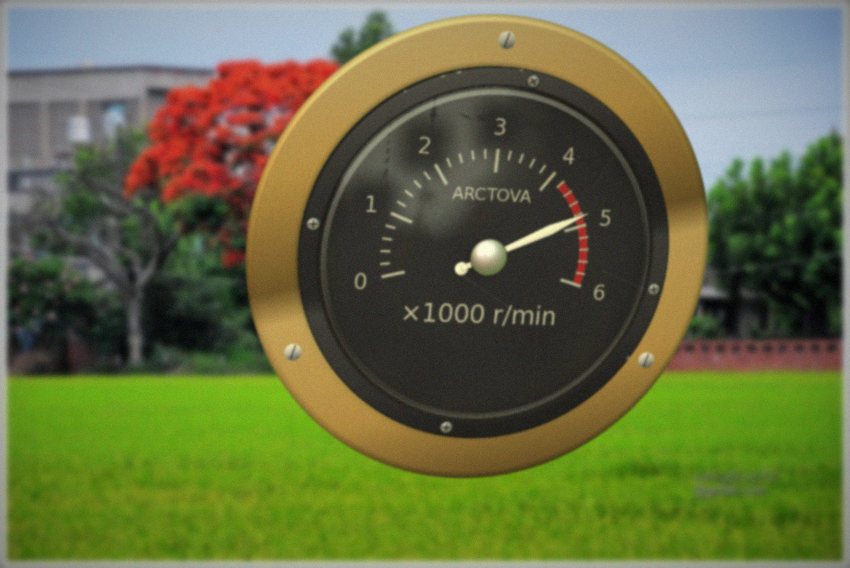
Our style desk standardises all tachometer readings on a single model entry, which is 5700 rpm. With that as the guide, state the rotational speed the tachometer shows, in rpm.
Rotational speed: 4800 rpm
